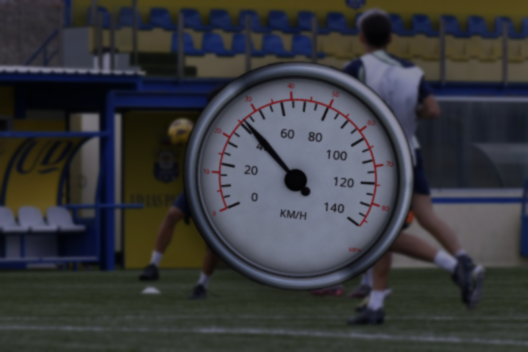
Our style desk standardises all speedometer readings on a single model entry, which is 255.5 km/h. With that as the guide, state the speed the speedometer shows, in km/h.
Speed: 42.5 km/h
